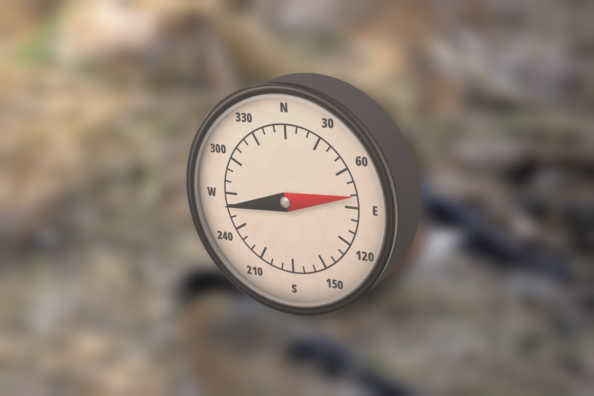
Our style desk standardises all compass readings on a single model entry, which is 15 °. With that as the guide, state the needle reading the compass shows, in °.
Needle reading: 80 °
